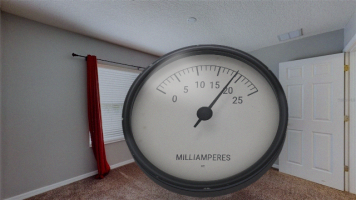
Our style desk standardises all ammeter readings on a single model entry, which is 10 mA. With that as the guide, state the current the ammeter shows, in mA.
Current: 19 mA
